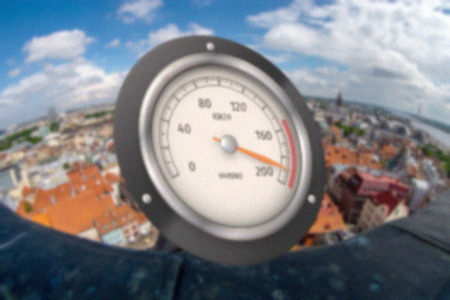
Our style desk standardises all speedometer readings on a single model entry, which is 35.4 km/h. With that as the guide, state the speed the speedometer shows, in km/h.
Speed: 190 km/h
